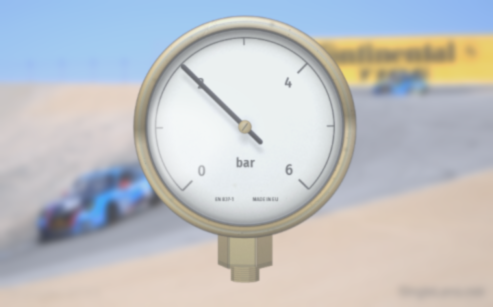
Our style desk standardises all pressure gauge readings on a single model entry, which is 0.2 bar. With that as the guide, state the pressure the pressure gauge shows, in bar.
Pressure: 2 bar
